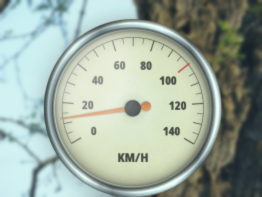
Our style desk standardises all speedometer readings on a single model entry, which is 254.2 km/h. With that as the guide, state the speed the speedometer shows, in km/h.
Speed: 12.5 km/h
